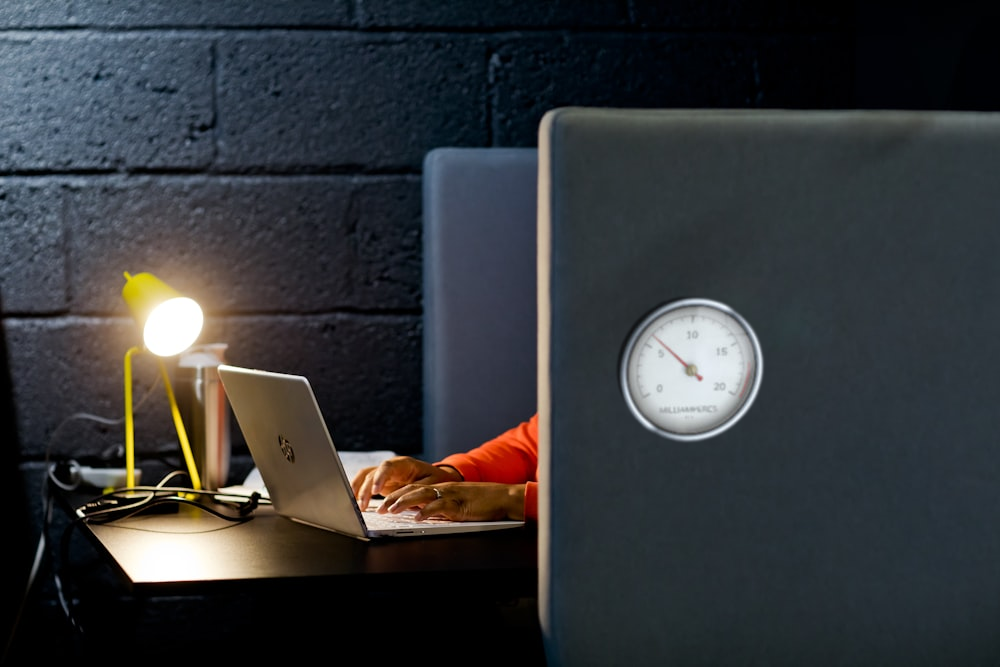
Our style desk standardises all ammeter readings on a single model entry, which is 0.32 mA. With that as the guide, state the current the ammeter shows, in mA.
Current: 6 mA
